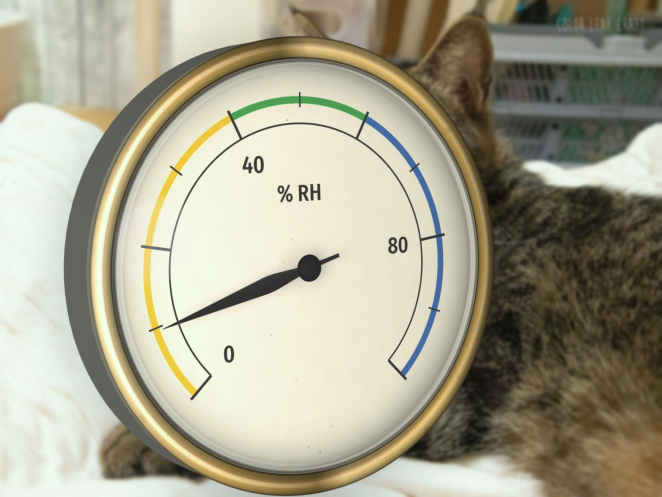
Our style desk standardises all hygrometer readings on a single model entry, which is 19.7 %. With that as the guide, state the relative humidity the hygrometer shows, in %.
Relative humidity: 10 %
